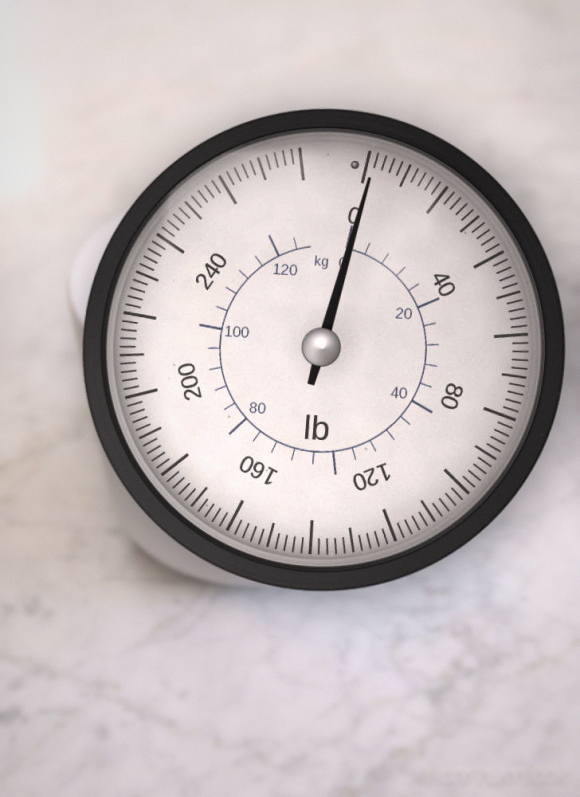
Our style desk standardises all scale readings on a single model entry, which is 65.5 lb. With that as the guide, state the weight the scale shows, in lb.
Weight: 2 lb
